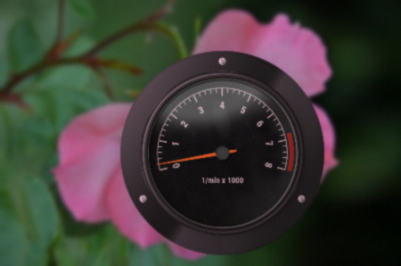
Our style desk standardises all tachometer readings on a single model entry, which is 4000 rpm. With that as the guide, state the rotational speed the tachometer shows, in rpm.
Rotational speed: 200 rpm
